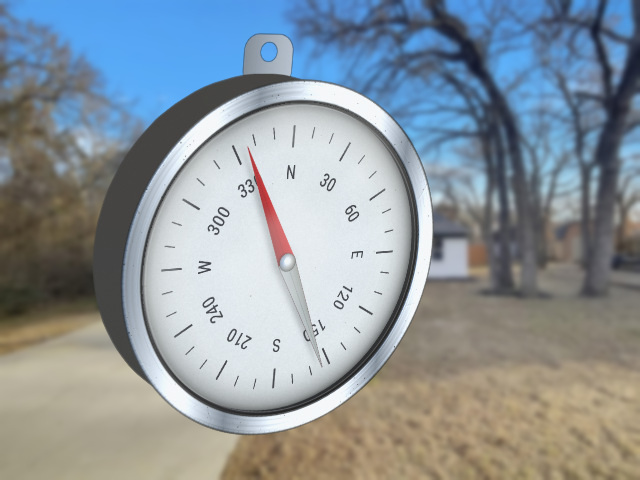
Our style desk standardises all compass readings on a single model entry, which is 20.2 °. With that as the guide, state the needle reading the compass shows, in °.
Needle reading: 335 °
